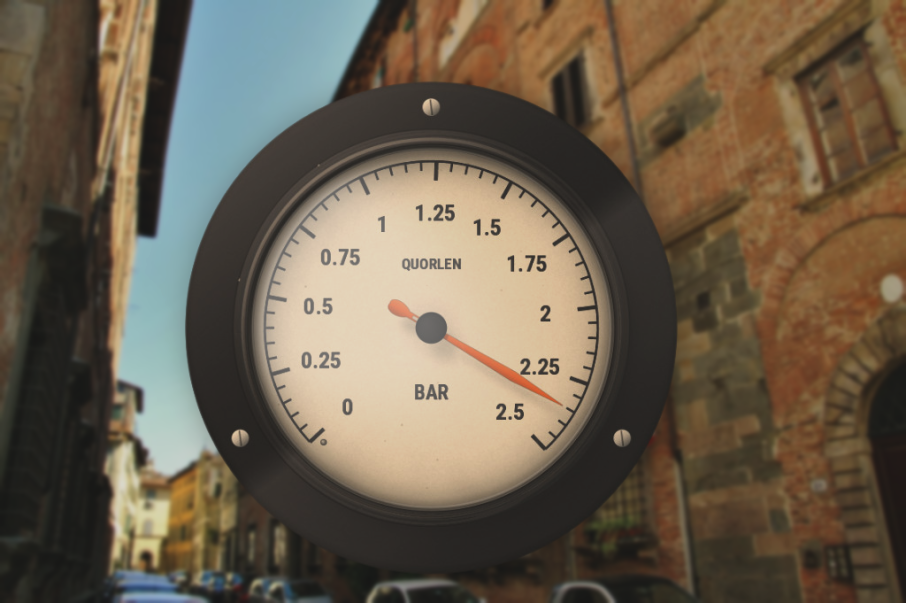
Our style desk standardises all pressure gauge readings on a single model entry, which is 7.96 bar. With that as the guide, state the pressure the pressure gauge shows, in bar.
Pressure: 2.35 bar
